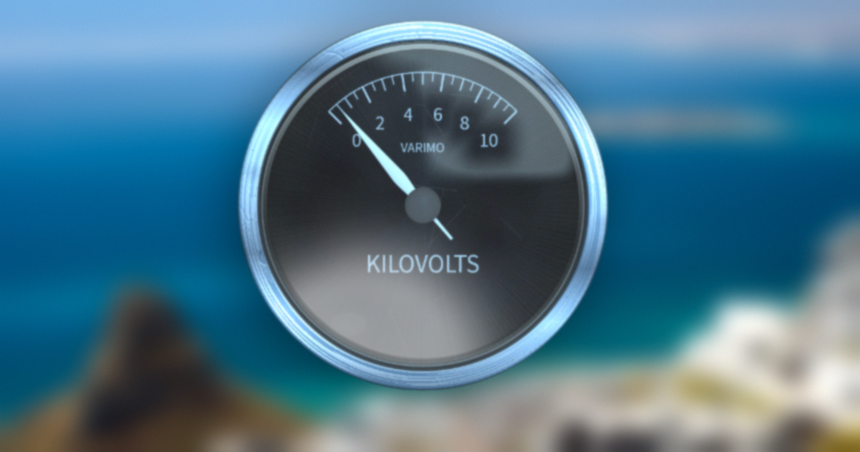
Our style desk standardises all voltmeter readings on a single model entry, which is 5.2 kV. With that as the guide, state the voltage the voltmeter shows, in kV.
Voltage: 0.5 kV
